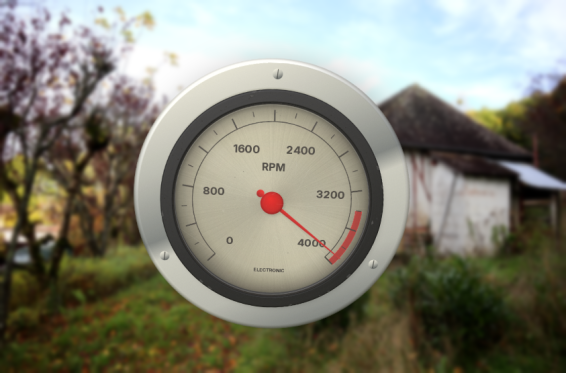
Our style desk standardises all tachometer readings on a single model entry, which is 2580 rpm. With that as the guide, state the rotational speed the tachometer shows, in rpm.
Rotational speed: 3900 rpm
